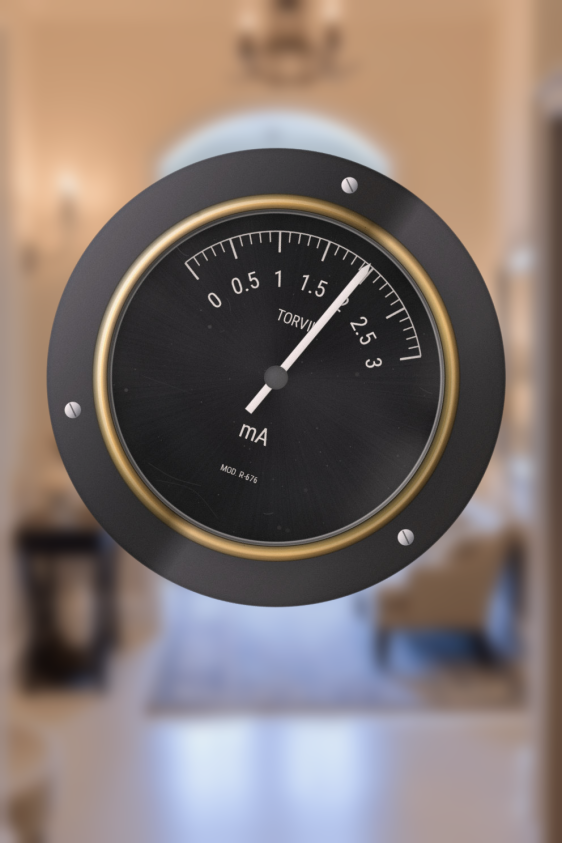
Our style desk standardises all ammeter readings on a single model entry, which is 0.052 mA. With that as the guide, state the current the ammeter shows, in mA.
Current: 1.95 mA
